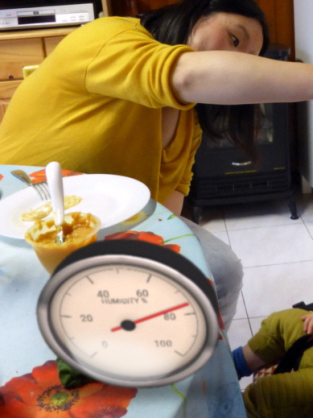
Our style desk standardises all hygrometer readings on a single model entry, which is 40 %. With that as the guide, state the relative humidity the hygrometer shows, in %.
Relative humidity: 75 %
